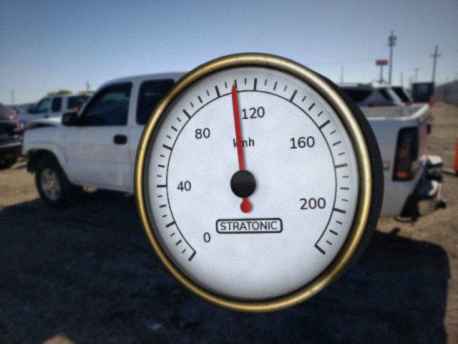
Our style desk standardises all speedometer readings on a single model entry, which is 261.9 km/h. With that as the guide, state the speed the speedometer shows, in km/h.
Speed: 110 km/h
